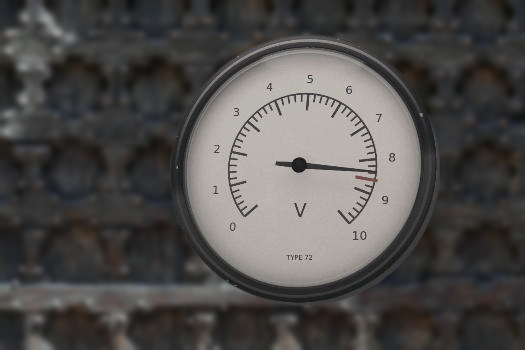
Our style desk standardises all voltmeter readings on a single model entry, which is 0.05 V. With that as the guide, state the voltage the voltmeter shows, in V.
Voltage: 8.4 V
